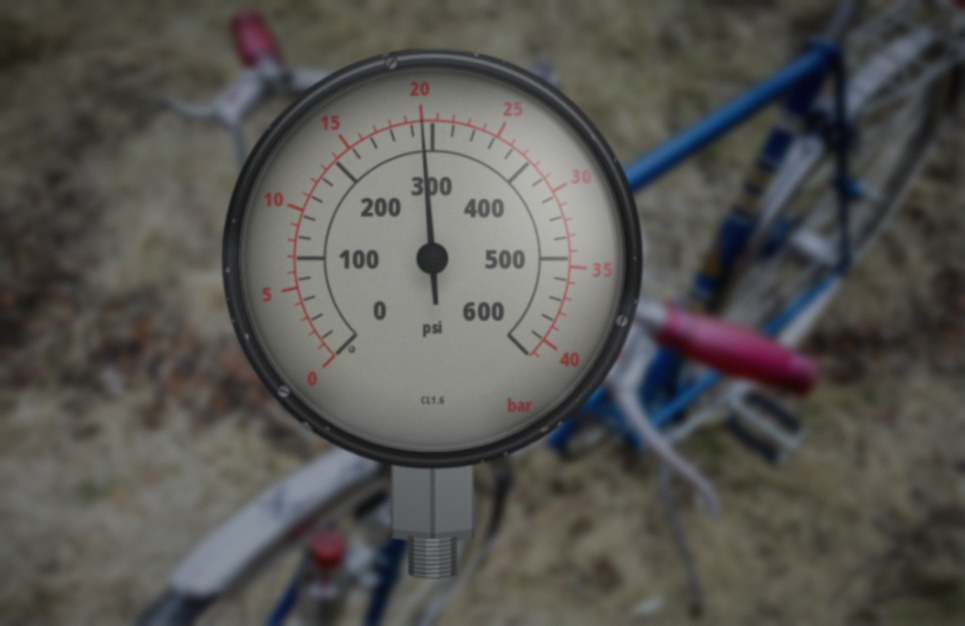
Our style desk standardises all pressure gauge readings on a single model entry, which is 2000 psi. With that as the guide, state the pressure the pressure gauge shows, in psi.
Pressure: 290 psi
